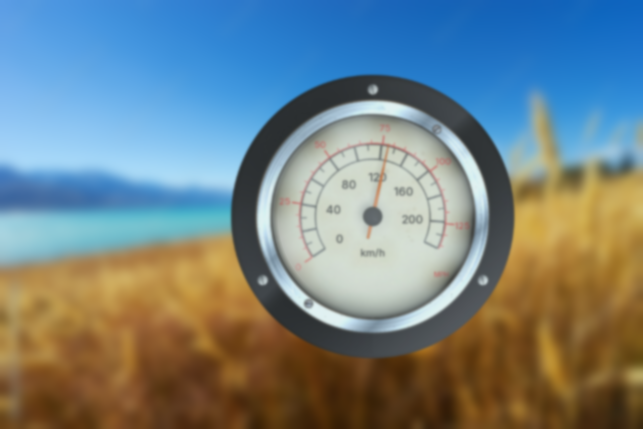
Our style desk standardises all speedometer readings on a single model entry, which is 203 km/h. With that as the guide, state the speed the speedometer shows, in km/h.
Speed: 125 km/h
